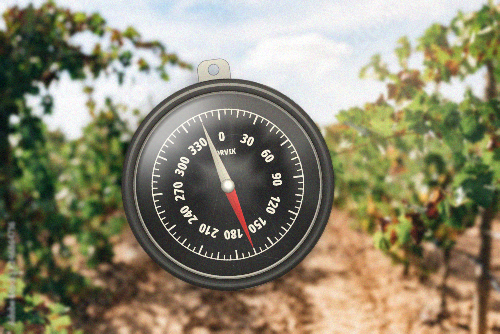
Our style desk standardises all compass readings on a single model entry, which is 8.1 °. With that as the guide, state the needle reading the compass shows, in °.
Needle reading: 165 °
